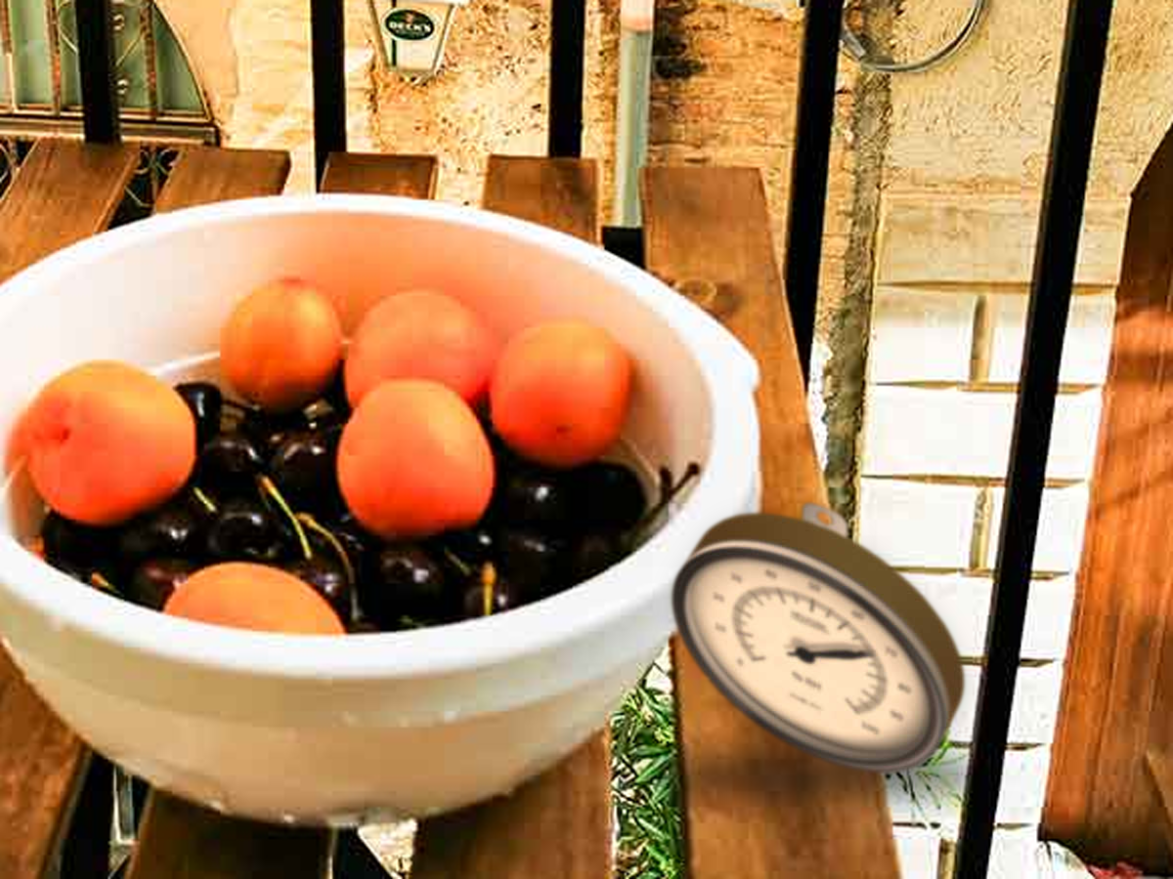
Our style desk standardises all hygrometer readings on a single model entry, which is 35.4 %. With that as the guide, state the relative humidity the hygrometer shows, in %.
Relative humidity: 70 %
